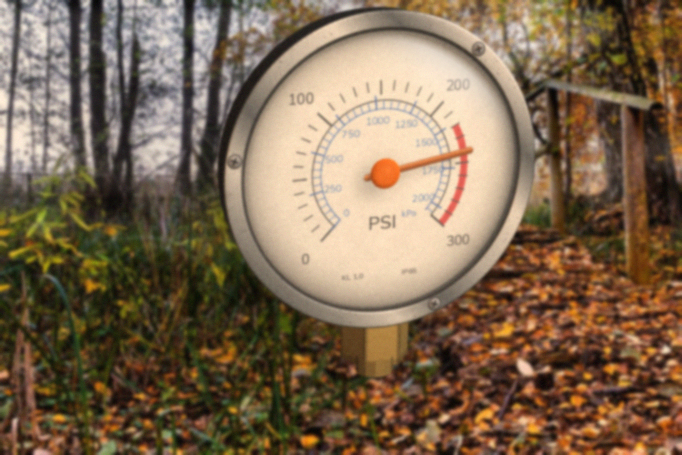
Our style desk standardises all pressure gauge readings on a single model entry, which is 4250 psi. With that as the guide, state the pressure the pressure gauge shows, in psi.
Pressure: 240 psi
